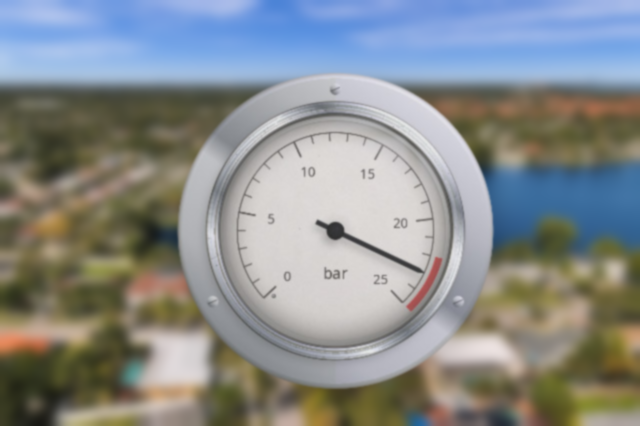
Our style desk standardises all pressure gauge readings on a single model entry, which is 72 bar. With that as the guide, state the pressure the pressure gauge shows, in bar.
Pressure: 23 bar
